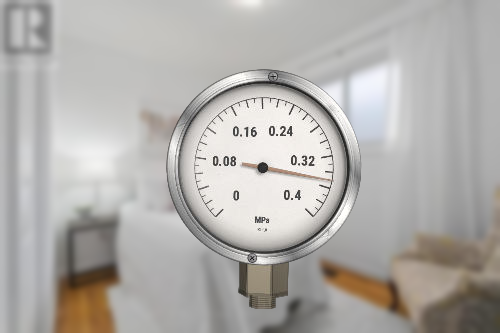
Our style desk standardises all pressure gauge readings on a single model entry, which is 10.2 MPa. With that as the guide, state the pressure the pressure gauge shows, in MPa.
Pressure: 0.35 MPa
